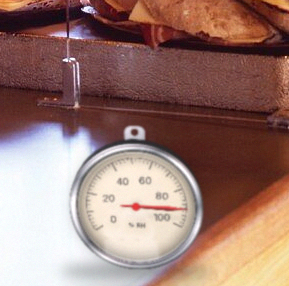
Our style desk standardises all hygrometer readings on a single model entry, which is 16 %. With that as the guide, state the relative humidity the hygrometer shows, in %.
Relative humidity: 90 %
